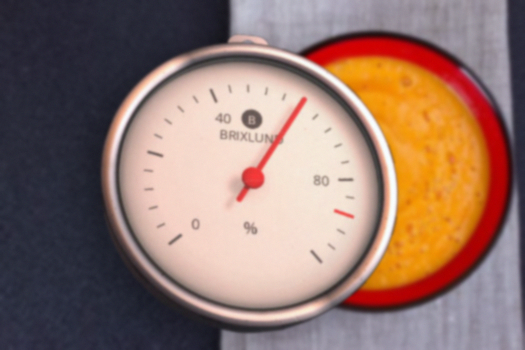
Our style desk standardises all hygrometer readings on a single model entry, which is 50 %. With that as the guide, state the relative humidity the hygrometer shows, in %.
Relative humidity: 60 %
